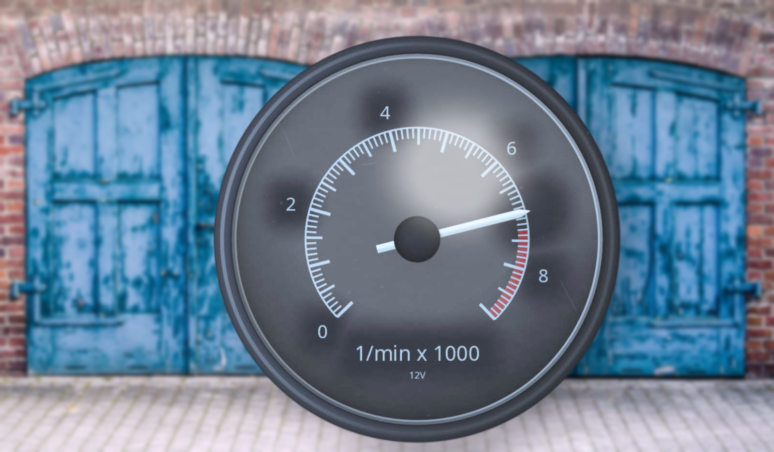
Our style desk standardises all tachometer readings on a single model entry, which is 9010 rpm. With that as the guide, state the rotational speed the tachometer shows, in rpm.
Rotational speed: 7000 rpm
